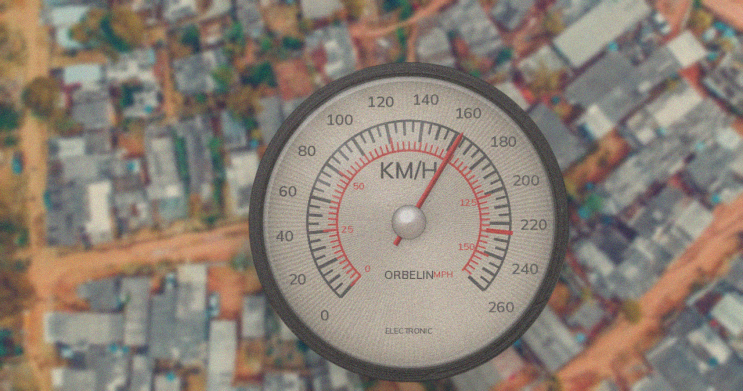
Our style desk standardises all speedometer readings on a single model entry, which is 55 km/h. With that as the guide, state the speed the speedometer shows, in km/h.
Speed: 162.5 km/h
